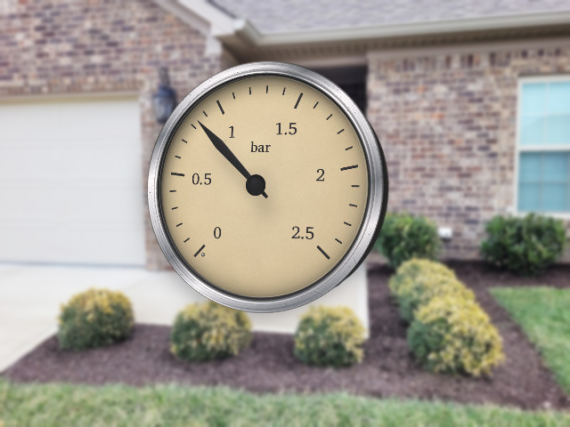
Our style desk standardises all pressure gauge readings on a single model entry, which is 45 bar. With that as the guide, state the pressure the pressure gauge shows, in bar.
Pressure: 0.85 bar
